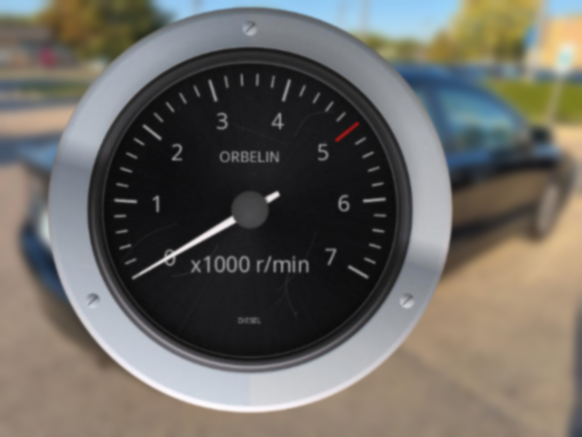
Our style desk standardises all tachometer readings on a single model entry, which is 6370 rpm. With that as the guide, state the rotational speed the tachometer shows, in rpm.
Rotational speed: 0 rpm
